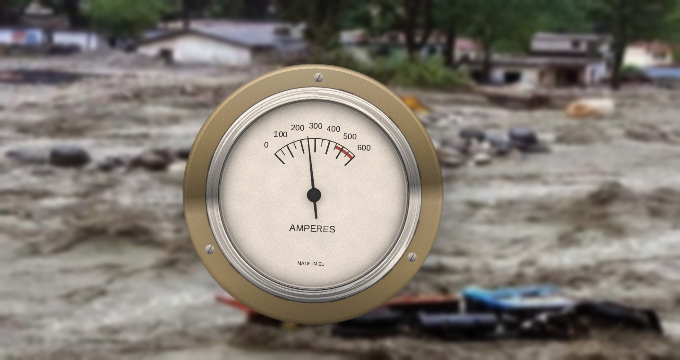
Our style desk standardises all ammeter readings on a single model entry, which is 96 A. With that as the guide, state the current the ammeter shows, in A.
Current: 250 A
